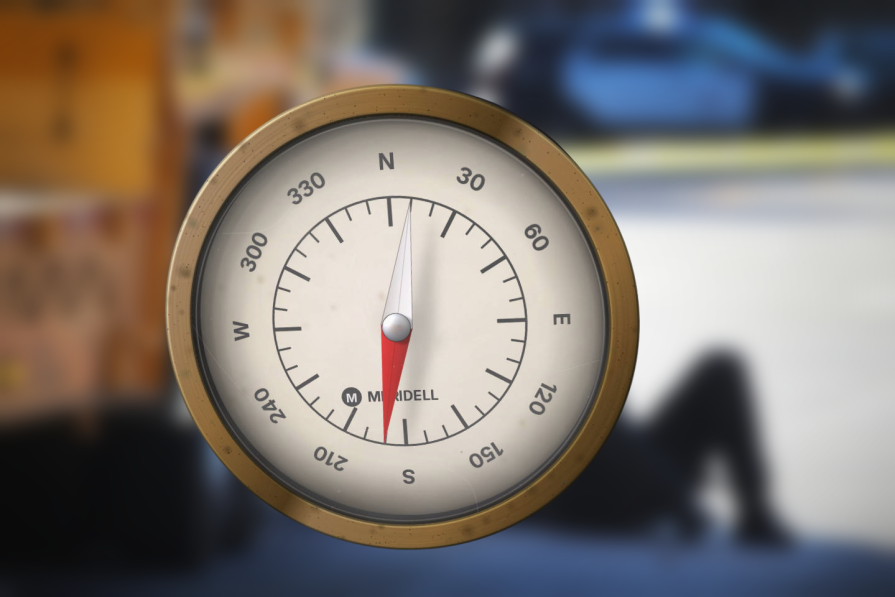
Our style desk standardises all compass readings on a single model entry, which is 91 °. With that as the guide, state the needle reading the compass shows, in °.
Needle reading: 190 °
